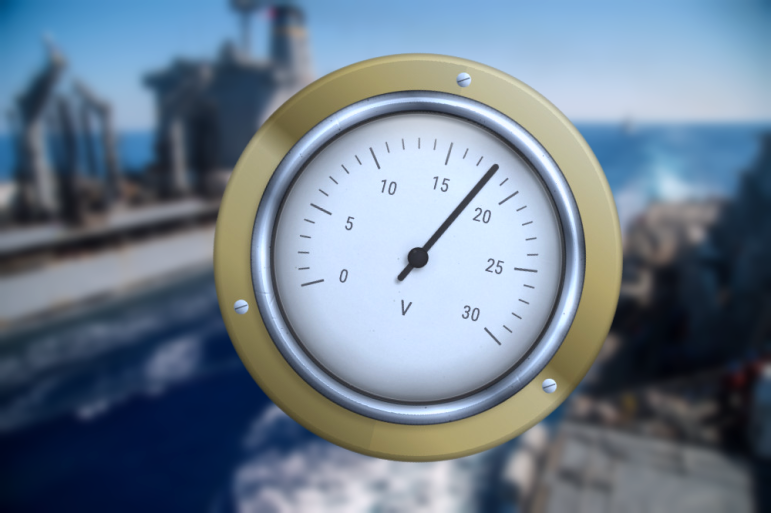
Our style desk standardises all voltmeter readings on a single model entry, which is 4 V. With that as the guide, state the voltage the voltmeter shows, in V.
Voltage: 18 V
